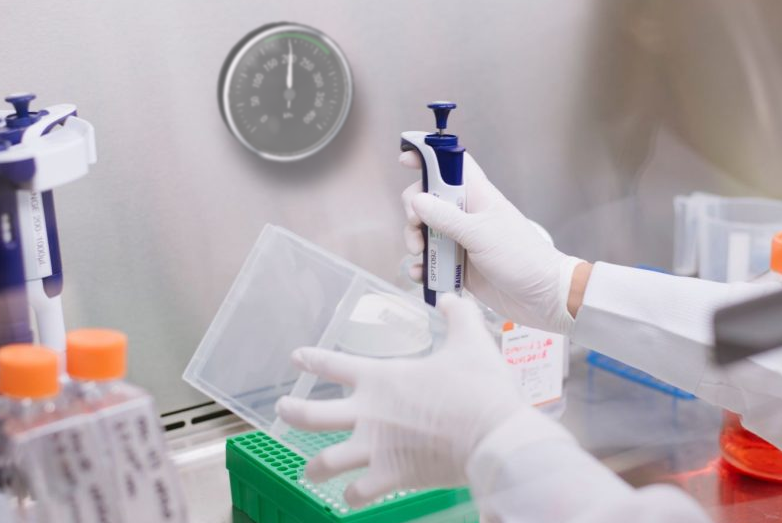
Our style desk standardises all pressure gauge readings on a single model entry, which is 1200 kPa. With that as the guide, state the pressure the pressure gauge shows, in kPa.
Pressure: 200 kPa
